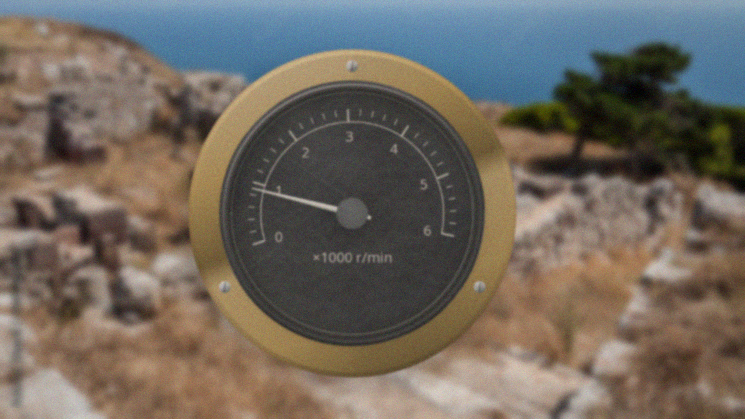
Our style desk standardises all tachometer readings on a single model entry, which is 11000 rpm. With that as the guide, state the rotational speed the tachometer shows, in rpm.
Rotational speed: 900 rpm
